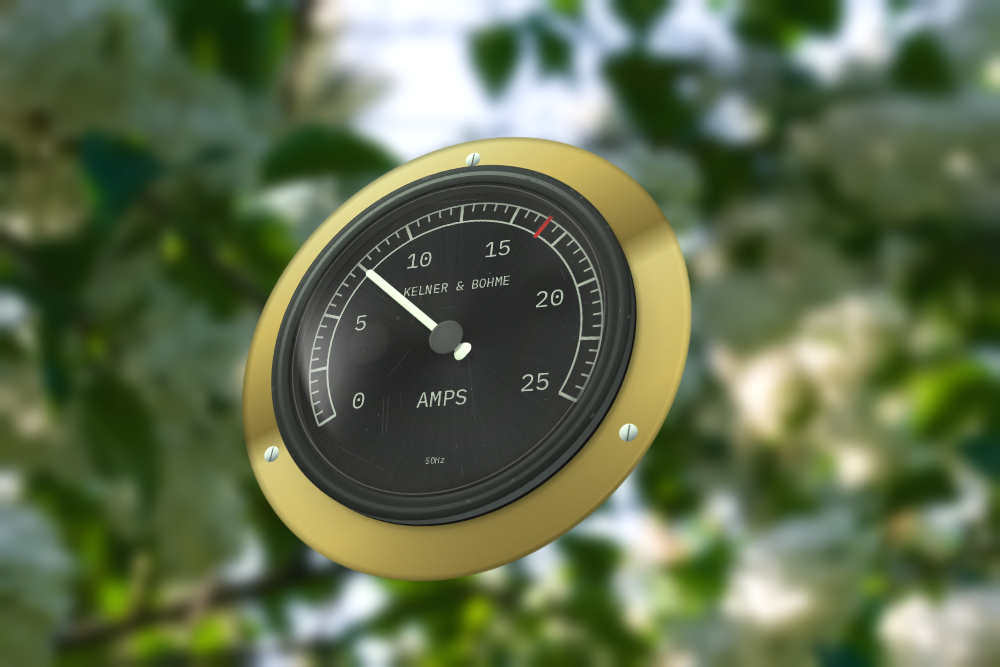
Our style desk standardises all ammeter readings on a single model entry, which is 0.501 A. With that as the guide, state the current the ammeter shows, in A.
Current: 7.5 A
